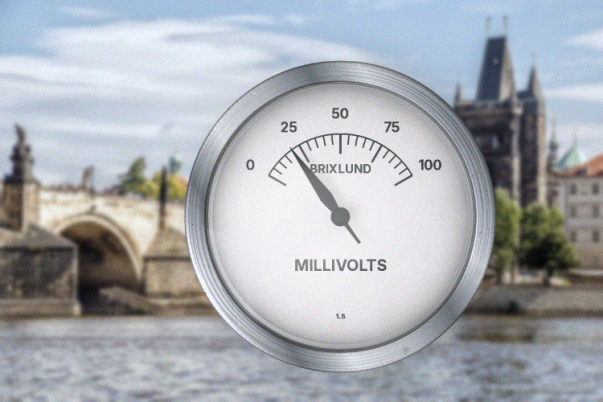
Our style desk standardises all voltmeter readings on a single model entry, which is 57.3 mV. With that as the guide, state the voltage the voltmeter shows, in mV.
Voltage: 20 mV
